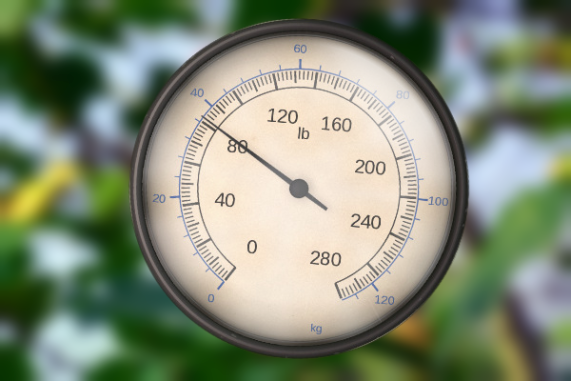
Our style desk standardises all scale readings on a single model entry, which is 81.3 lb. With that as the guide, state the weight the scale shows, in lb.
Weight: 82 lb
